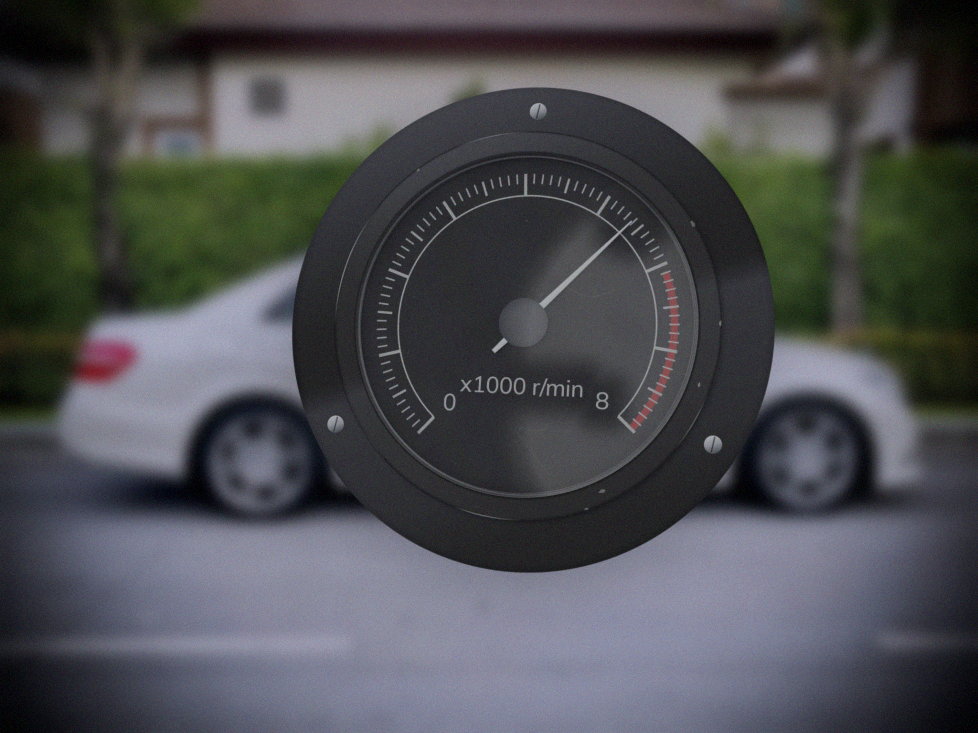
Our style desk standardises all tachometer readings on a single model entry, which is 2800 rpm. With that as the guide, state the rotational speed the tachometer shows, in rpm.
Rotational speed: 5400 rpm
